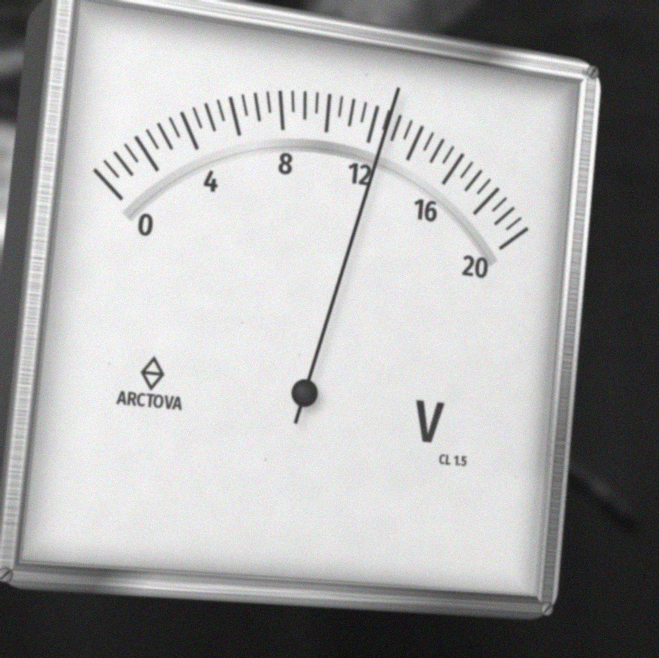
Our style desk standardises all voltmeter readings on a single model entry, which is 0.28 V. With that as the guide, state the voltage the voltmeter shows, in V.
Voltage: 12.5 V
